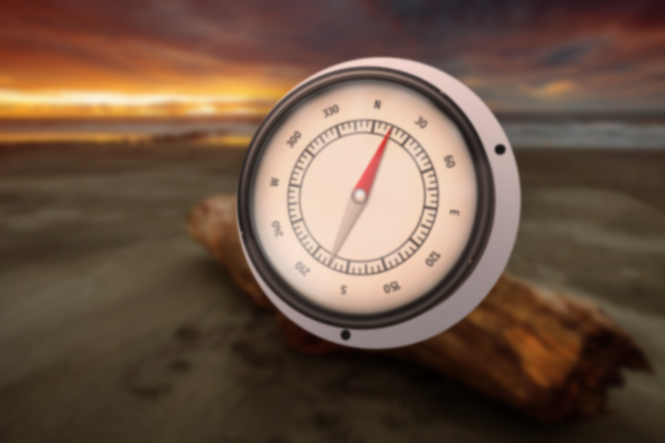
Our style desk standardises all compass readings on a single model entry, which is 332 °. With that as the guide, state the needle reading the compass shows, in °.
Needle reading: 15 °
